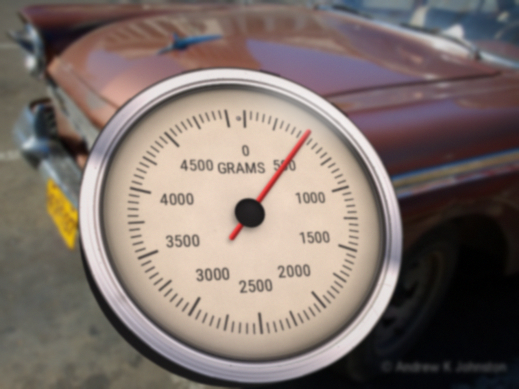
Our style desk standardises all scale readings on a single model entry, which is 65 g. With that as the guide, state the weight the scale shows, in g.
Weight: 500 g
